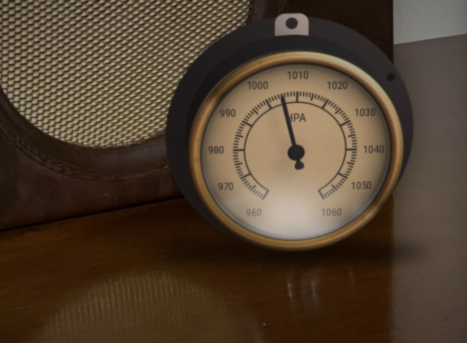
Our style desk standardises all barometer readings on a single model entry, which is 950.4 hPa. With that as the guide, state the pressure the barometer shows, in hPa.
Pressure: 1005 hPa
